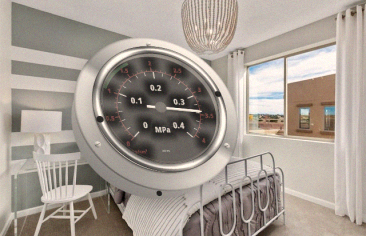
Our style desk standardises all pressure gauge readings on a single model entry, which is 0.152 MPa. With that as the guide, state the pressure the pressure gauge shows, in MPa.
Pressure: 0.34 MPa
